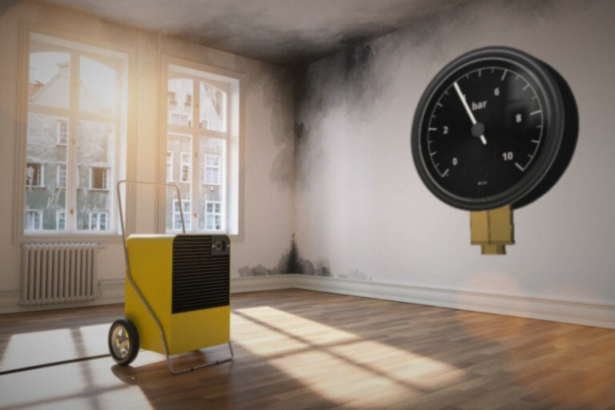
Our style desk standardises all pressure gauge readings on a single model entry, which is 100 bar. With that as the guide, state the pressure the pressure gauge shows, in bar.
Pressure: 4 bar
